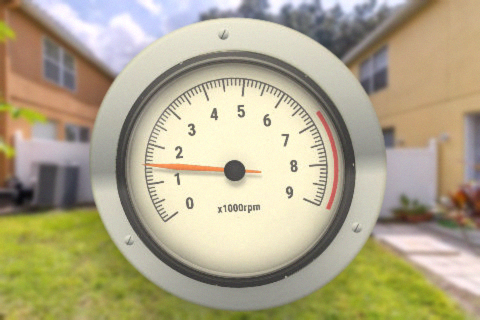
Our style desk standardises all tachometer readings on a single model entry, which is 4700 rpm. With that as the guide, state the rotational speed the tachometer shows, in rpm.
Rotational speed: 1500 rpm
